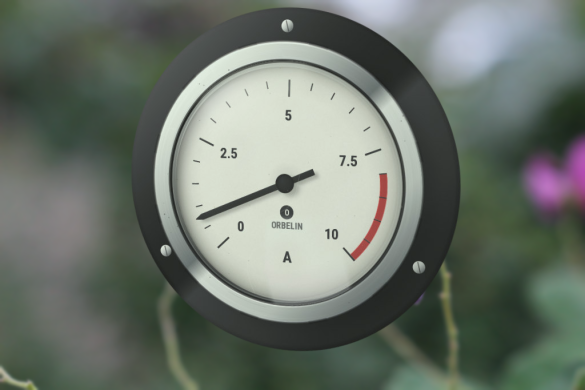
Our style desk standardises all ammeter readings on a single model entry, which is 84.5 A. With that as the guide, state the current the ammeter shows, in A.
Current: 0.75 A
